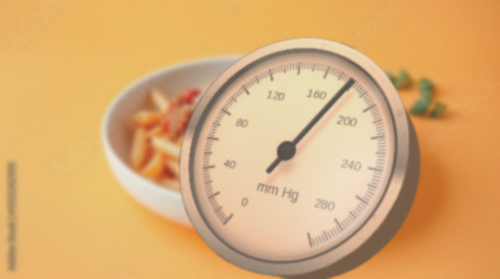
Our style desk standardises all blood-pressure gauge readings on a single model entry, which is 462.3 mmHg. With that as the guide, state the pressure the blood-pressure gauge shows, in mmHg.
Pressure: 180 mmHg
